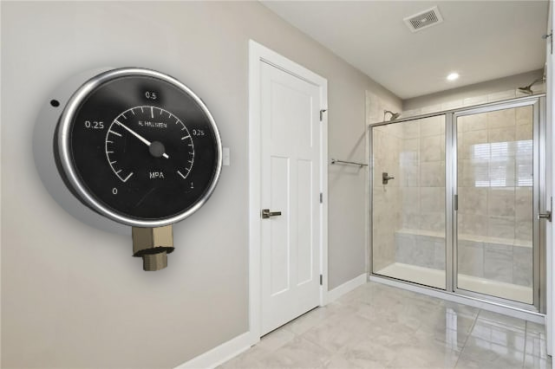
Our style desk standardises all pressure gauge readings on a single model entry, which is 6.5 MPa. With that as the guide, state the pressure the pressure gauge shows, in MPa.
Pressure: 0.3 MPa
